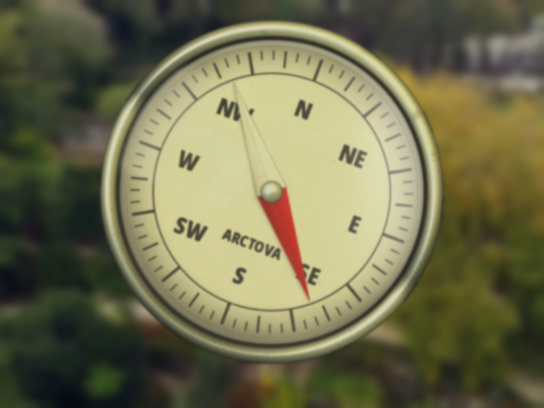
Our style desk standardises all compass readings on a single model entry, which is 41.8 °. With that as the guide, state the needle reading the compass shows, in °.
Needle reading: 140 °
